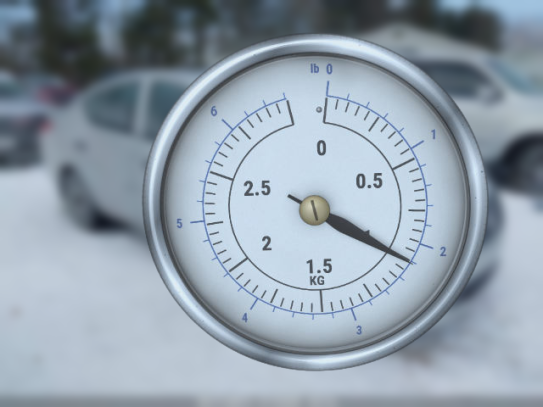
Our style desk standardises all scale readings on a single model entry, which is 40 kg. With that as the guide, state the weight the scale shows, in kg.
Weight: 1 kg
